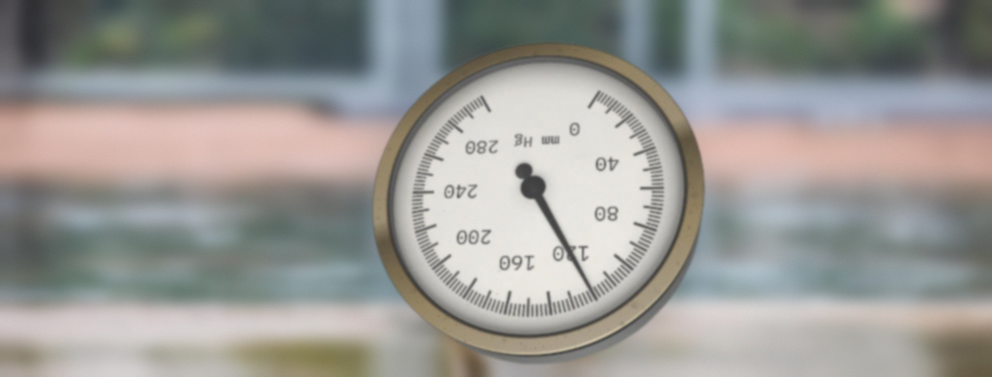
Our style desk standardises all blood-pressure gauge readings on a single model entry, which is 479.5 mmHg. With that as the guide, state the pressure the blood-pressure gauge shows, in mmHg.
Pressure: 120 mmHg
